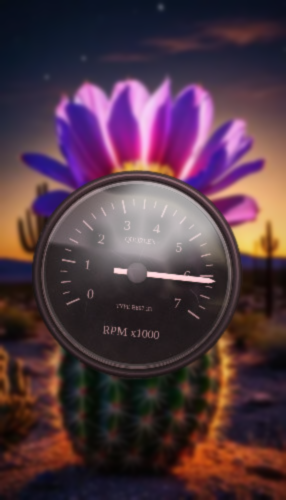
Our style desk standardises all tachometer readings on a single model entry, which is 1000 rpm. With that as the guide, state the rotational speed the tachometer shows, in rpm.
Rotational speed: 6125 rpm
